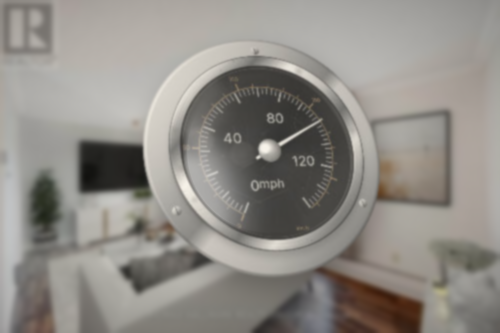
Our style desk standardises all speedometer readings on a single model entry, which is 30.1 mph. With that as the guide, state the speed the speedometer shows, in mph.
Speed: 100 mph
